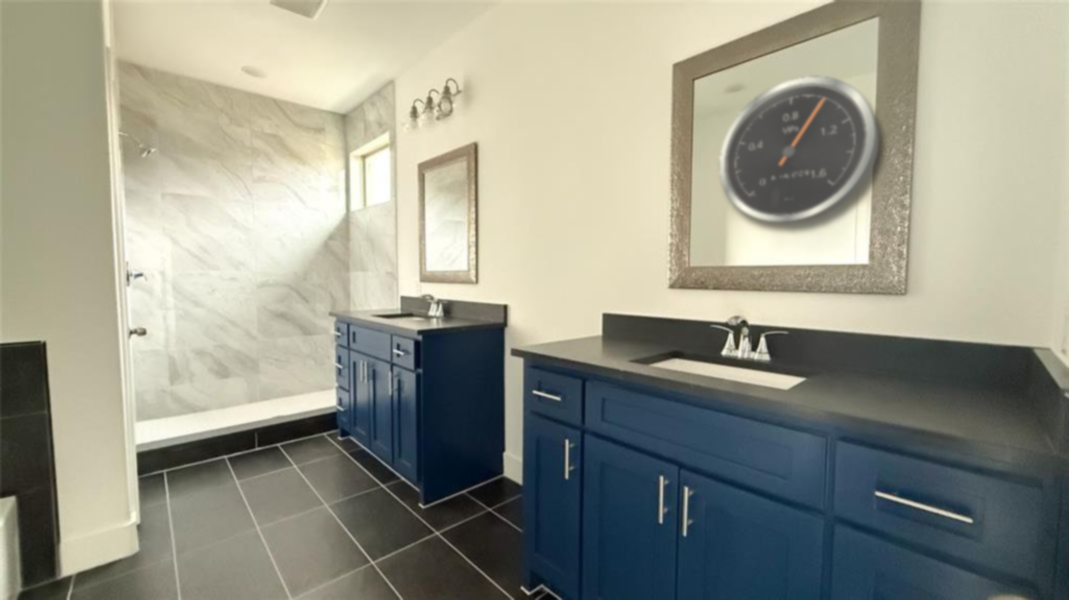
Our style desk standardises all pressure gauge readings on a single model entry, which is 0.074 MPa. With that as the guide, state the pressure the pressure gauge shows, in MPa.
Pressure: 1 MPa
